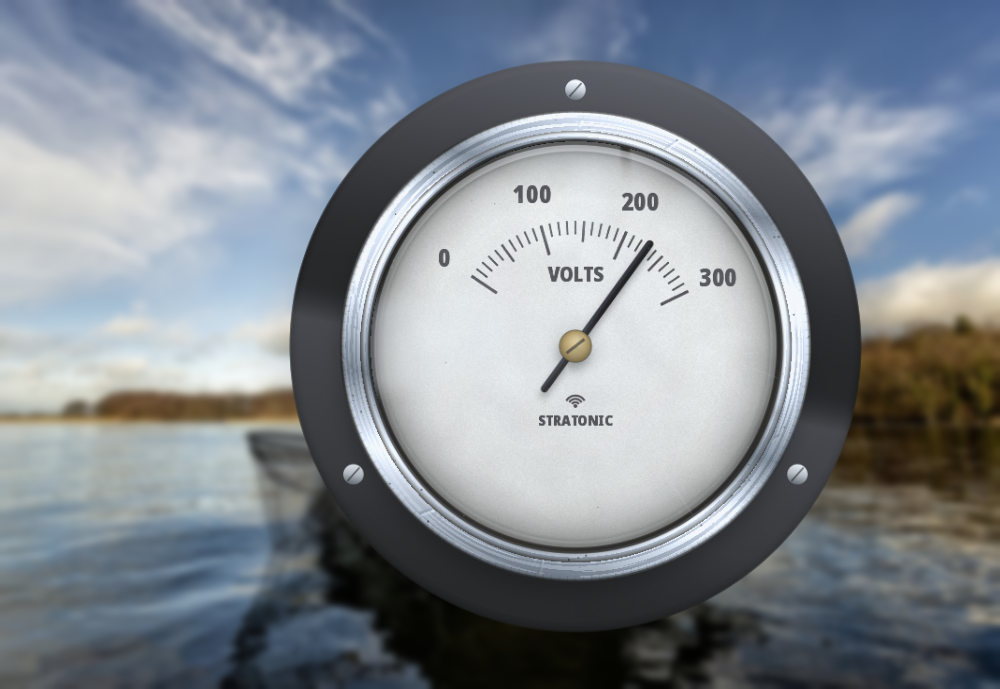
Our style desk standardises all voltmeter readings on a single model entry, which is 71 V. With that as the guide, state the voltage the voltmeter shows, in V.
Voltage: 230 V
